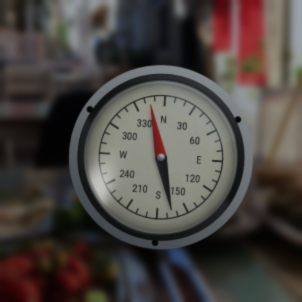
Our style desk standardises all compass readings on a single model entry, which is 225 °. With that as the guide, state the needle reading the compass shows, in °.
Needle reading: 345 °
